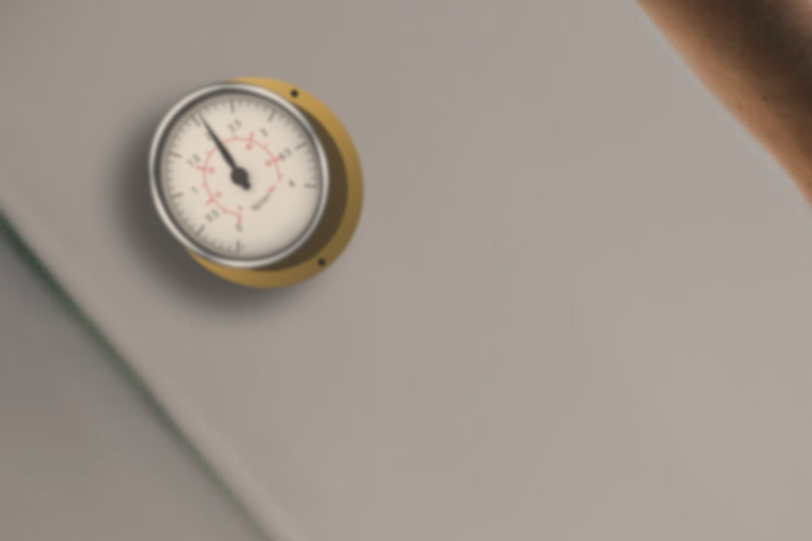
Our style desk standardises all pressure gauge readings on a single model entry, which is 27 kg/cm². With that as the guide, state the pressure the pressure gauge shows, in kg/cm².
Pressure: 2.1 kg/cm²
